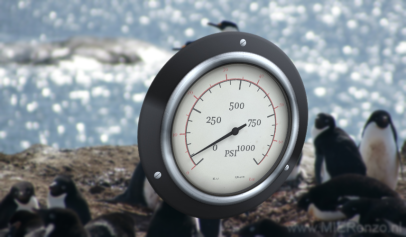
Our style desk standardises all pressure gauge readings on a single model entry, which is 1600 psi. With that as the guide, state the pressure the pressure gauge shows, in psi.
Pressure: 50 psi
